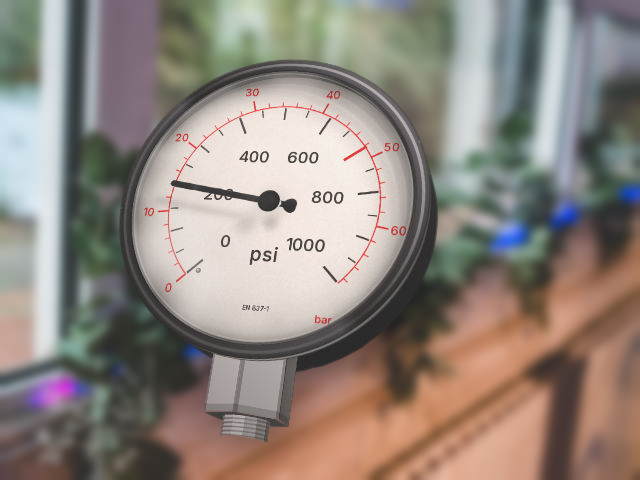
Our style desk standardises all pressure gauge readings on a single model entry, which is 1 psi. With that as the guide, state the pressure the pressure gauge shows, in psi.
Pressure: 200 psi
